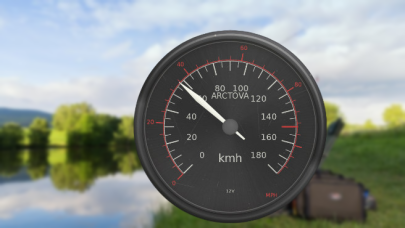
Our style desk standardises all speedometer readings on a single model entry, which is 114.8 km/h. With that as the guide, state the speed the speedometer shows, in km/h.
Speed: 57.5 km/h
